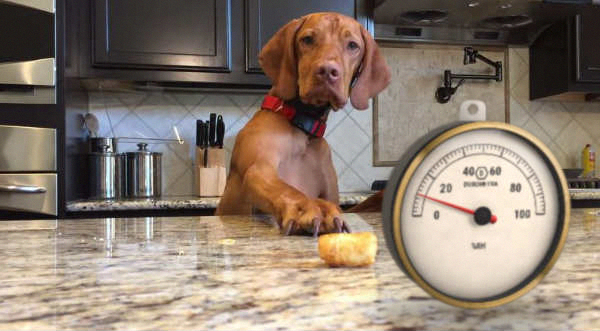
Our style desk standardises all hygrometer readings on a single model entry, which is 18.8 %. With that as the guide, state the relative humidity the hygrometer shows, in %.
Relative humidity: 10 %
